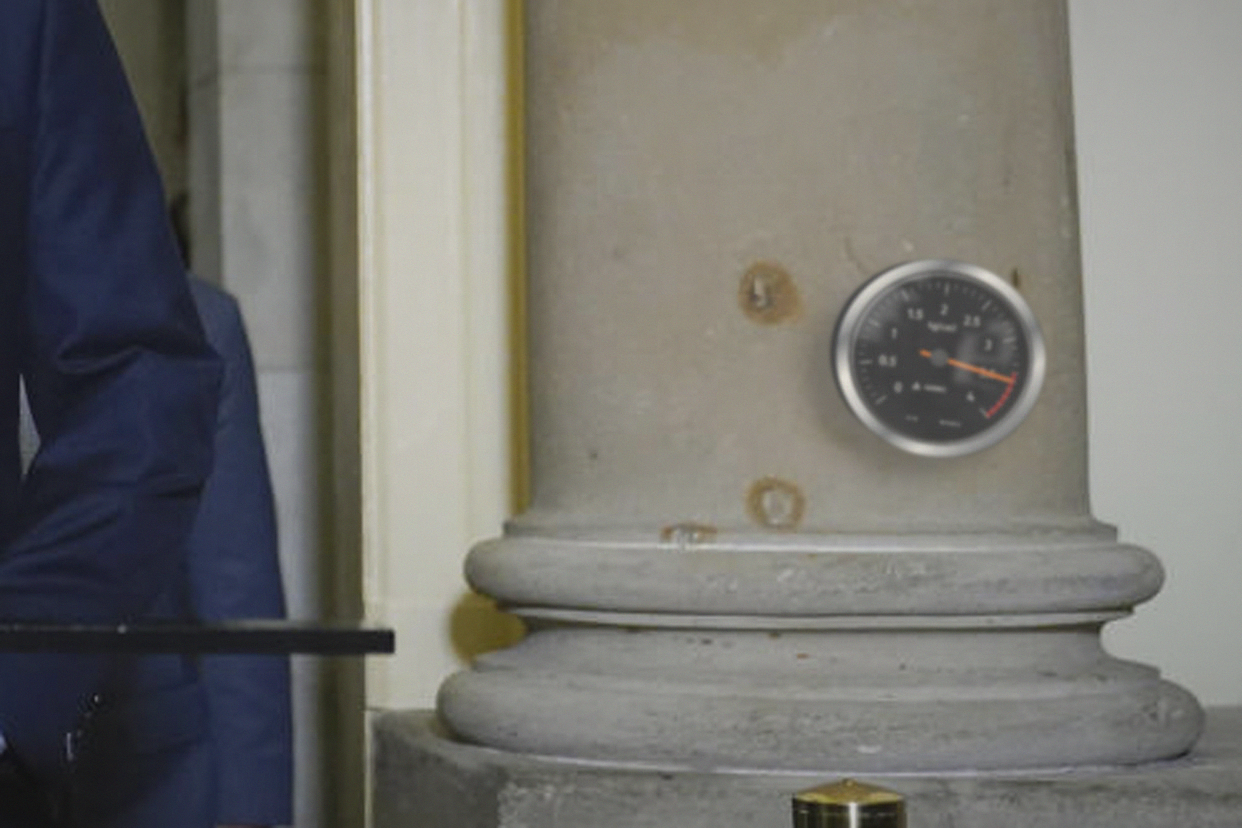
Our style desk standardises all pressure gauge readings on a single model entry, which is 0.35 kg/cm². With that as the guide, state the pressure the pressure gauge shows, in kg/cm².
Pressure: 3.5 kg/cm²
